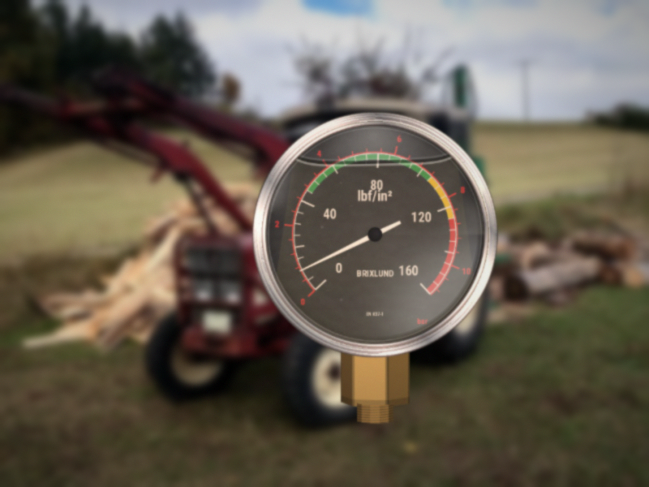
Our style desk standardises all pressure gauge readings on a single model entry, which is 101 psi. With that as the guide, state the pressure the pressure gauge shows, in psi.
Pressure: 10 psi
